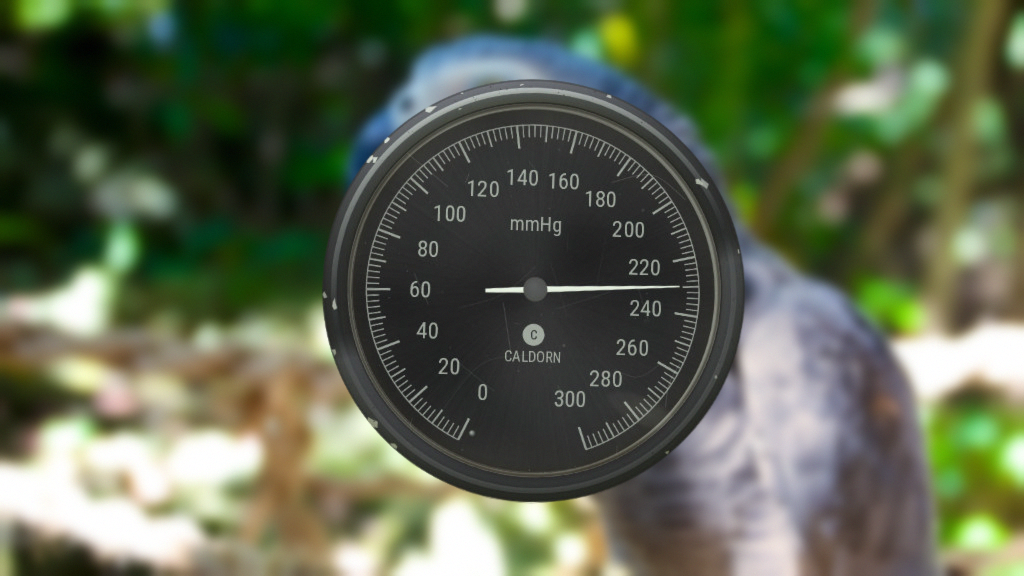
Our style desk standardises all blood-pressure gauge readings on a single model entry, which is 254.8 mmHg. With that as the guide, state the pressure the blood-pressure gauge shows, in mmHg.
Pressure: 230 mmHg
